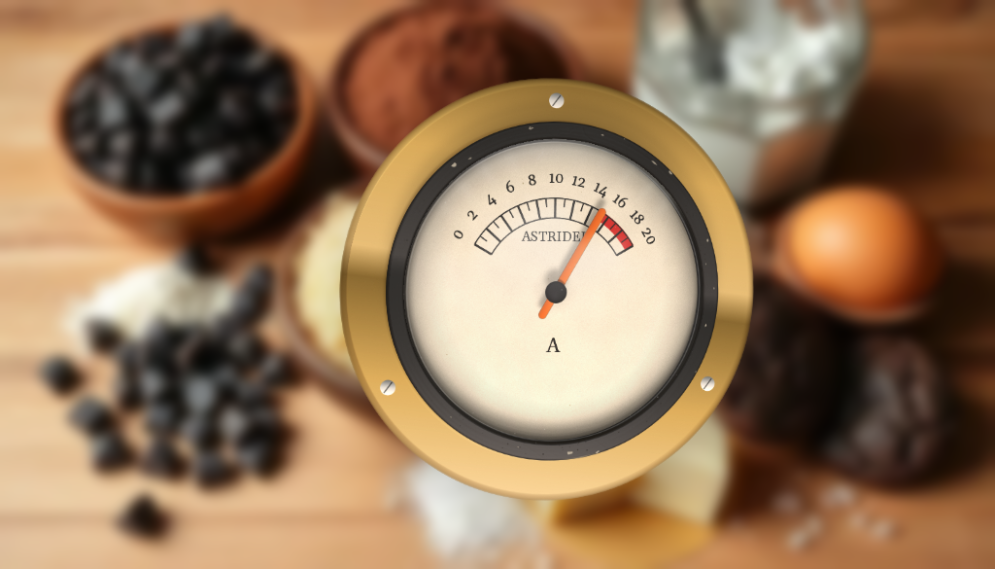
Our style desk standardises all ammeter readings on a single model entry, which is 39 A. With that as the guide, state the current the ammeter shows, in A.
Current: 15 A
